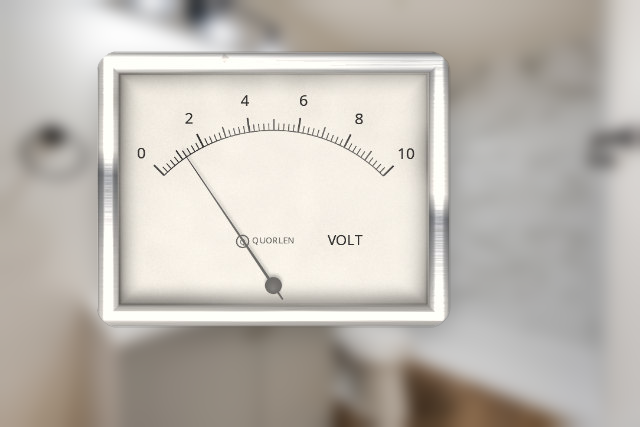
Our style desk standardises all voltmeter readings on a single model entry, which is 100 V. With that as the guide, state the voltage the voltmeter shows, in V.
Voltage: 1.2 V
